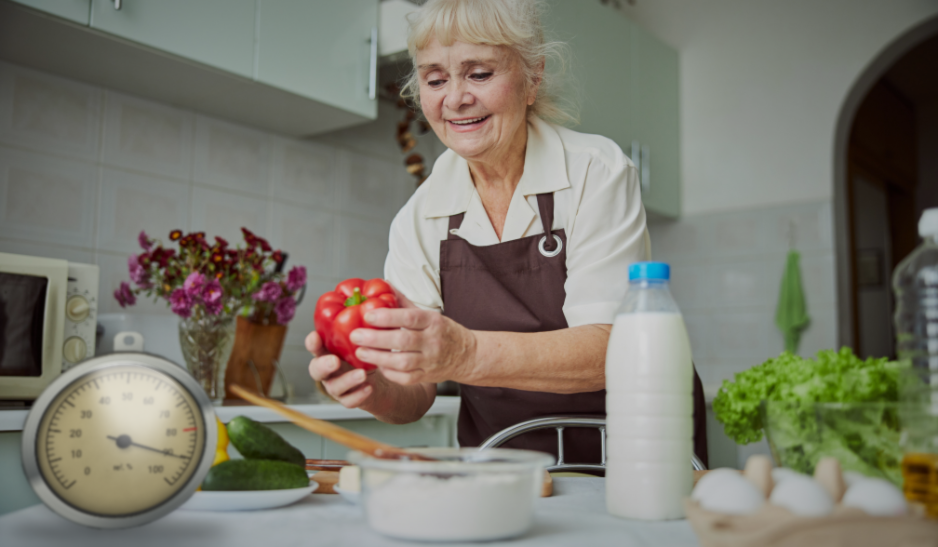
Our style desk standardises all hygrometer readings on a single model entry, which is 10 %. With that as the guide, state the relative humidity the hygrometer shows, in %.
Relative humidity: 90 %
